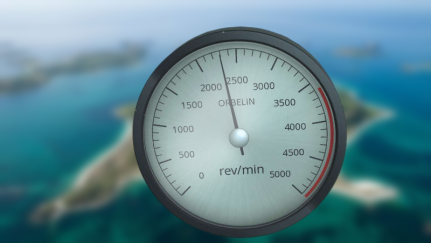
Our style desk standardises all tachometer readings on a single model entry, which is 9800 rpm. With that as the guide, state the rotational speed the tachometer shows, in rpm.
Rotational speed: 2300 rpm
